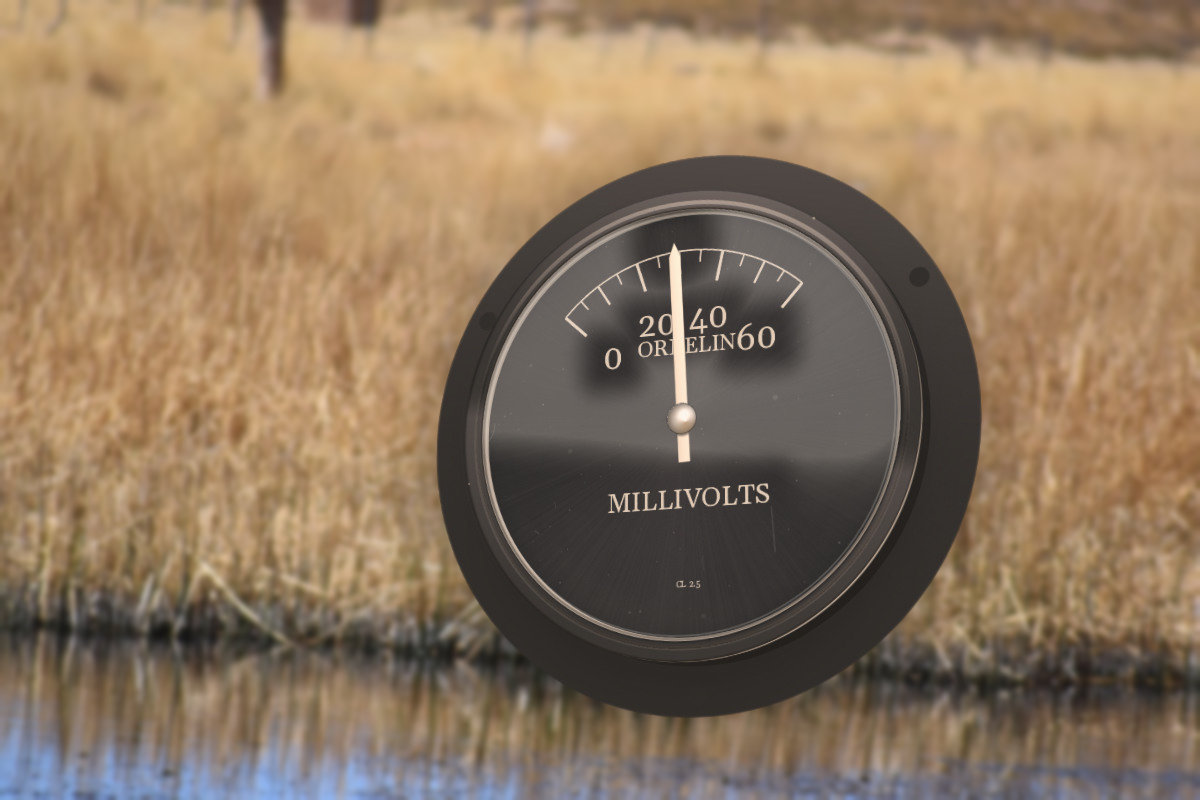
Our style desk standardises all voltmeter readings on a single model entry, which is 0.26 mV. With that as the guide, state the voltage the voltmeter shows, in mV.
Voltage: 30 mV
